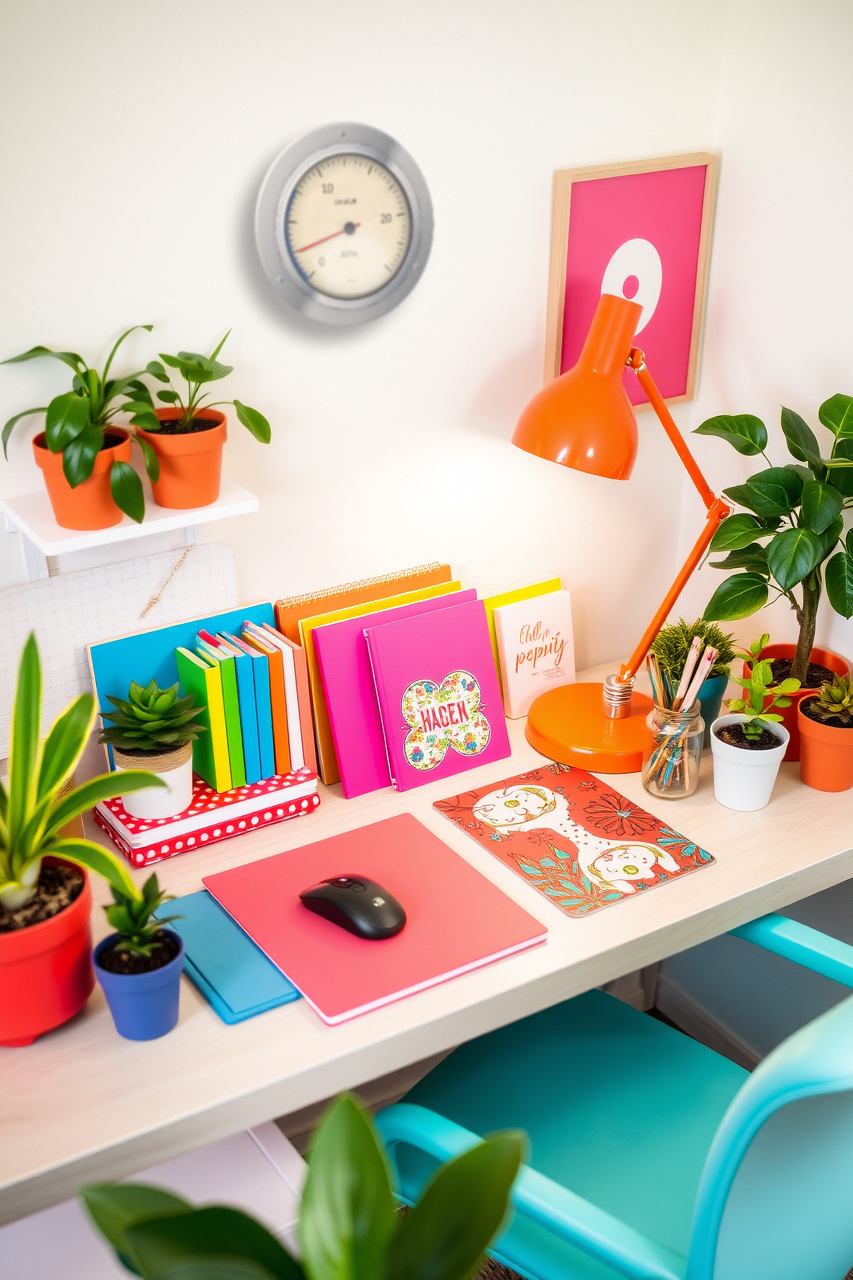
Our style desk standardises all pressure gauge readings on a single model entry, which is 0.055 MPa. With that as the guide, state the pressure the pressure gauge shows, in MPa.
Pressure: 2.5 MPa
